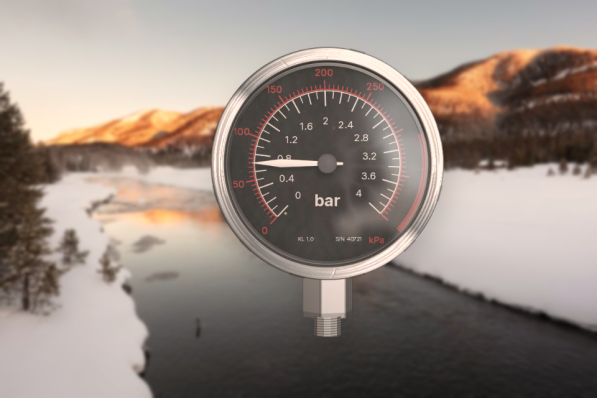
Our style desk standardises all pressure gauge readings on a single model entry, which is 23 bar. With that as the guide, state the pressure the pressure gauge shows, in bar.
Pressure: 0.7 bar
